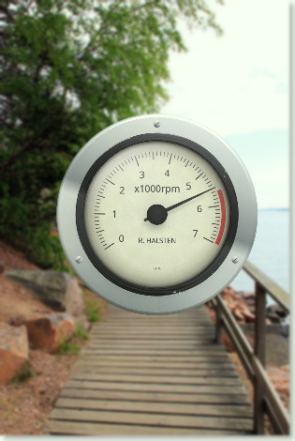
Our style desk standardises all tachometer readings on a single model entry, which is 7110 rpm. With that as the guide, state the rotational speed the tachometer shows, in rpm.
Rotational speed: 5500 rpm
